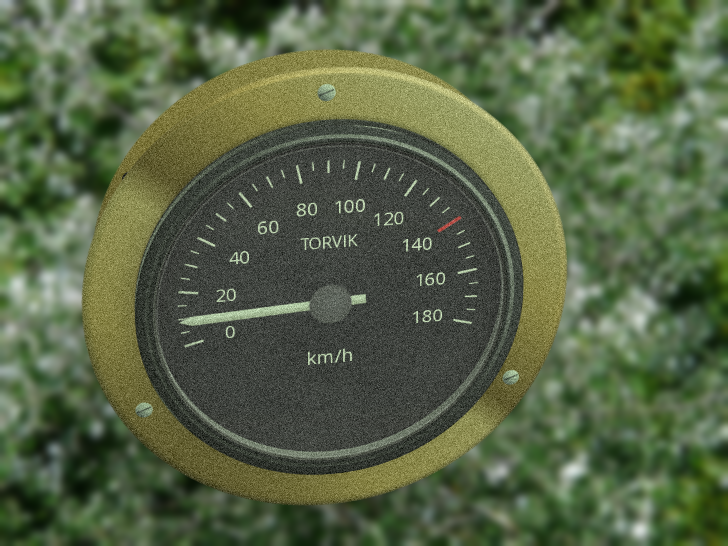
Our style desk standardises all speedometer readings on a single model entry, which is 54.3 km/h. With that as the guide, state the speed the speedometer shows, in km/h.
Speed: 10 km/h
